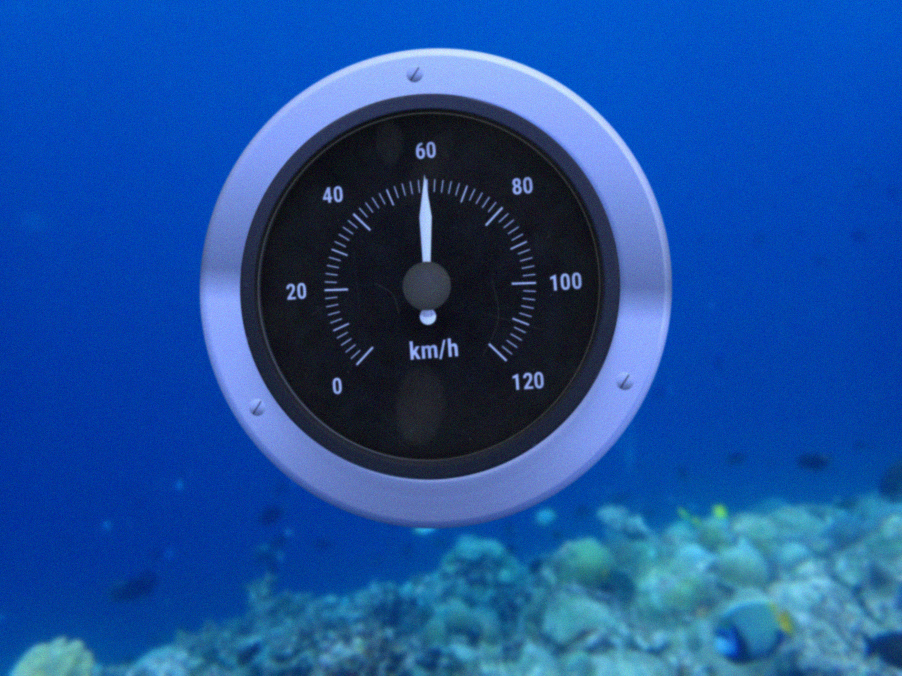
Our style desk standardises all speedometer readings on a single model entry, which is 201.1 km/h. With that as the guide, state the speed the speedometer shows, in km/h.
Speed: 60 km/h
